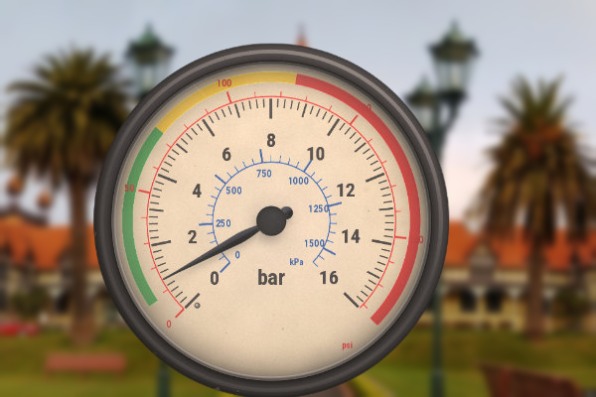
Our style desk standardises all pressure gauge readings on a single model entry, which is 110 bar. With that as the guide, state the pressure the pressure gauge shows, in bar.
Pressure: 1 bar
